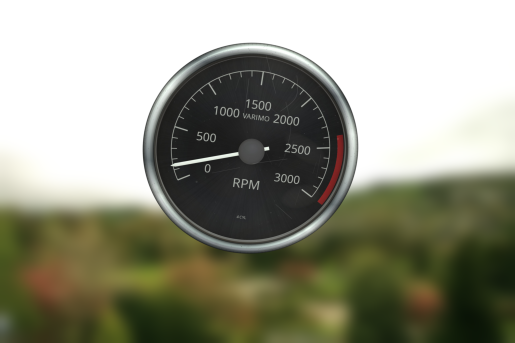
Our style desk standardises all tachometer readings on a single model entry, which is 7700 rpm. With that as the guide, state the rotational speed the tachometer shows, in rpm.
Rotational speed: 150 rpm
